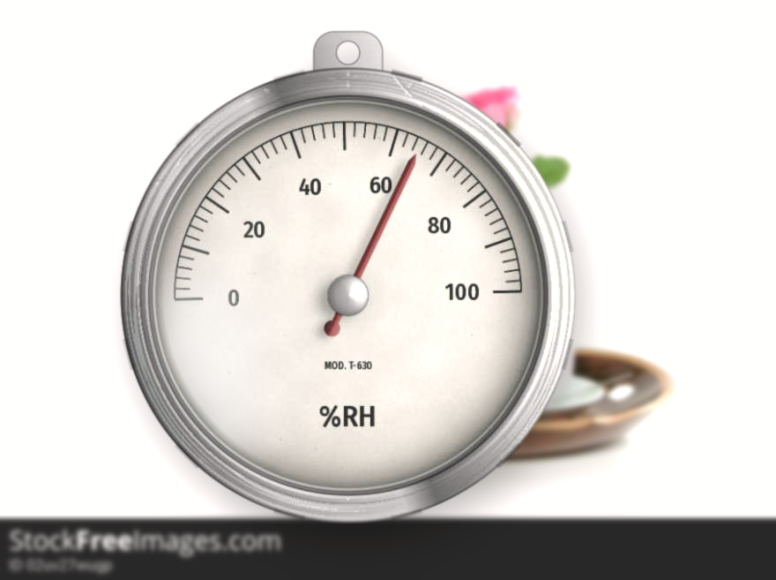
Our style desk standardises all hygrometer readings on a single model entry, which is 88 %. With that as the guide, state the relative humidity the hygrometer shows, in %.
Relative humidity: 65 %
